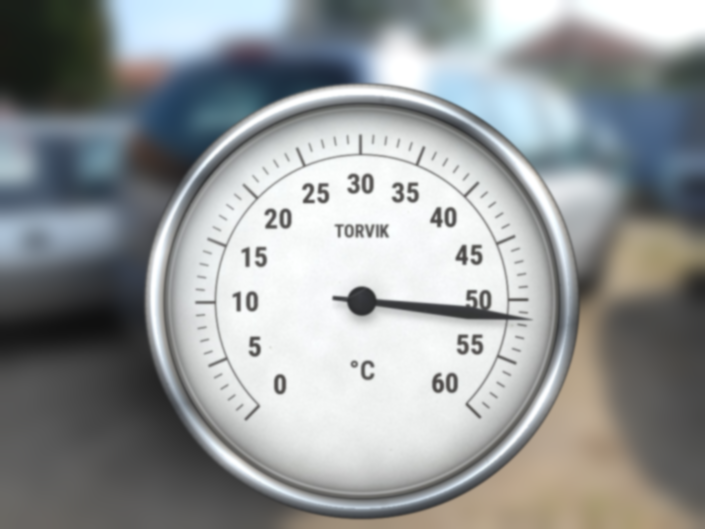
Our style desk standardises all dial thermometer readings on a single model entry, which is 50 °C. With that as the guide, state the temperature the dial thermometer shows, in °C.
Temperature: 51.5 °C
